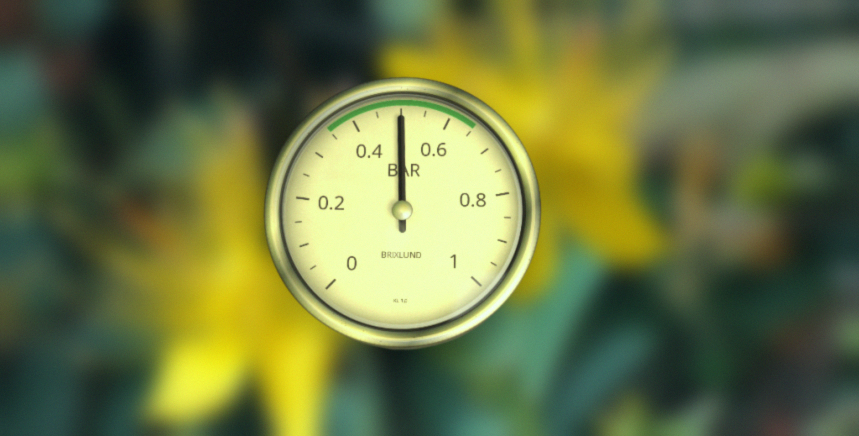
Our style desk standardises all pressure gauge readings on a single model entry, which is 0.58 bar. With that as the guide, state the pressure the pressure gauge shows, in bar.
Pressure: 0.5 bar
